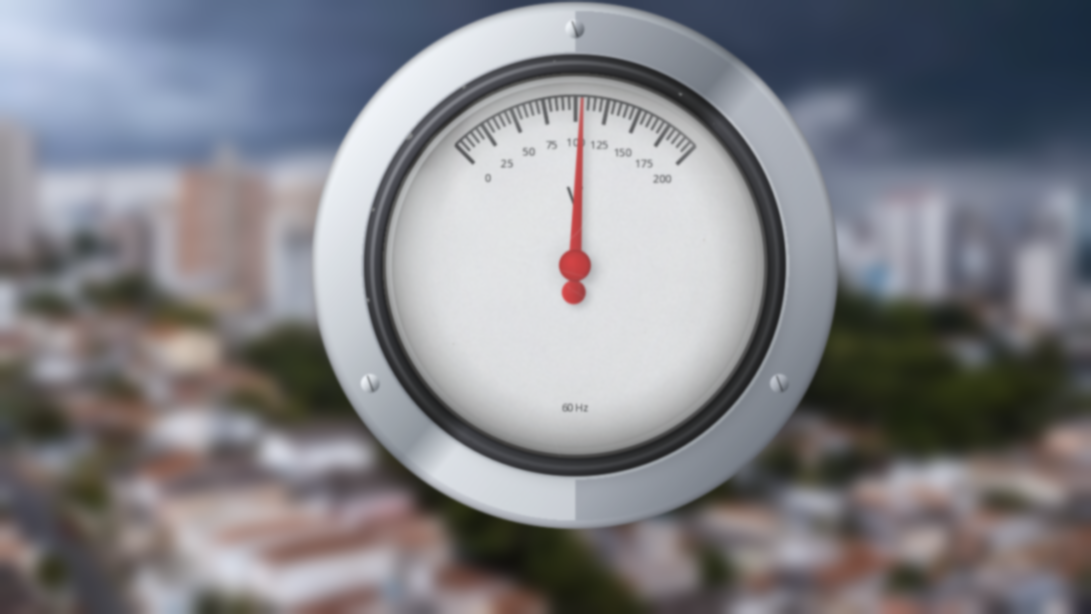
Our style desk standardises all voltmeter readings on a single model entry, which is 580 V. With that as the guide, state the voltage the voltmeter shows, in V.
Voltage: 105 V
